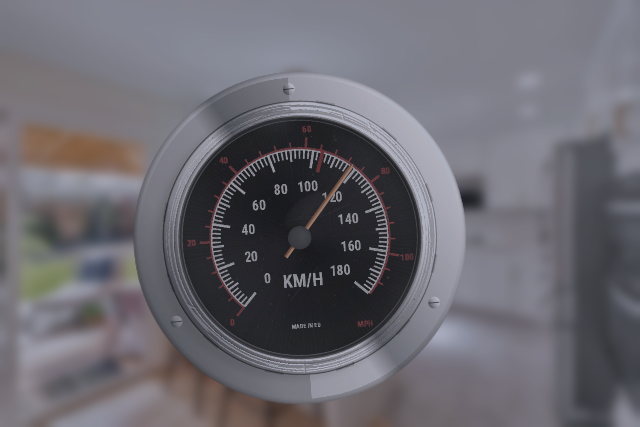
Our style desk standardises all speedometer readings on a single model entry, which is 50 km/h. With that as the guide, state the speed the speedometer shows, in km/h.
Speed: 118 km/h
